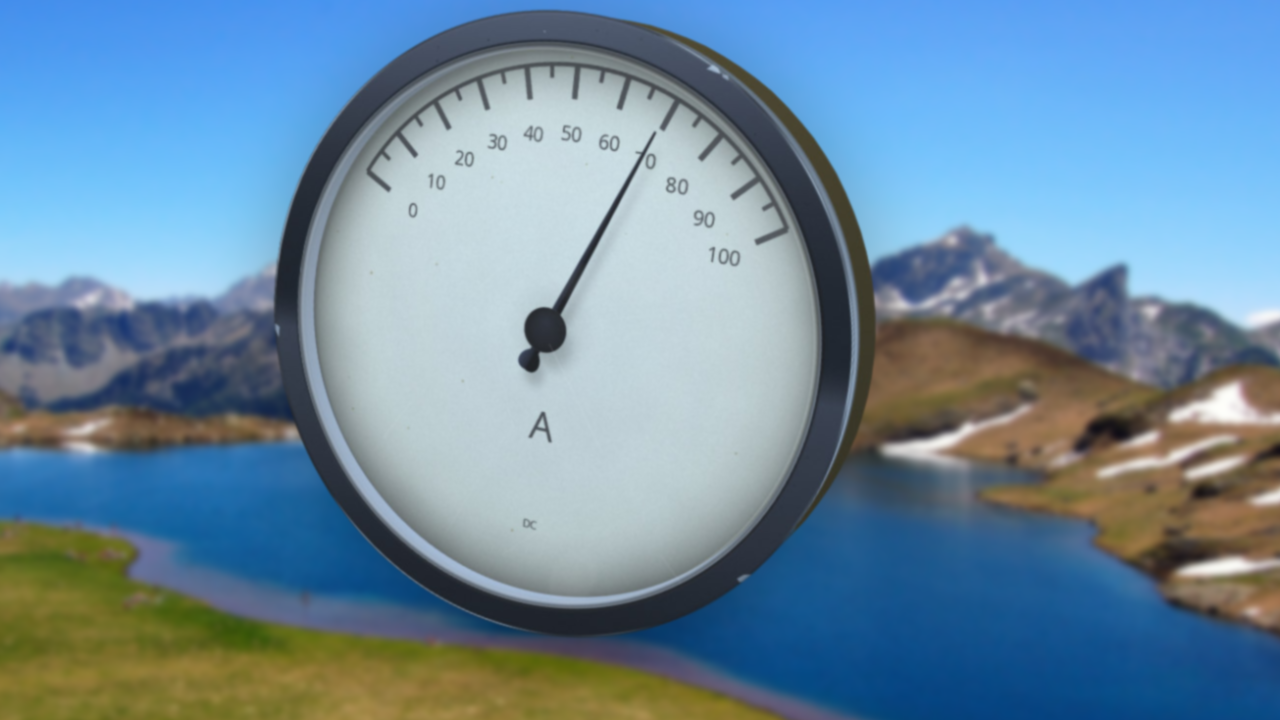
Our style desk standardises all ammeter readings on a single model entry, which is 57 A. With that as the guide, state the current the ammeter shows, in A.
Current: 70 A
